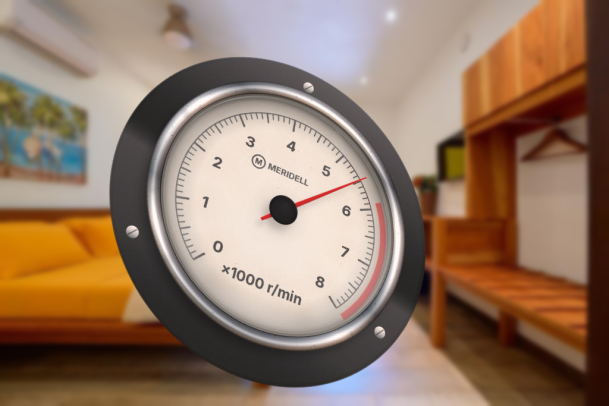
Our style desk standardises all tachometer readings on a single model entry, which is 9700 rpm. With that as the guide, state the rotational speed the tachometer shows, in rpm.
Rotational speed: 5500 rpm
